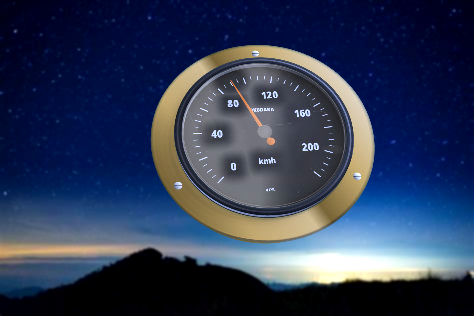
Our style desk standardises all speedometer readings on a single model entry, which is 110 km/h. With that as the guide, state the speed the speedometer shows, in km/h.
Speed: 90 km/h
